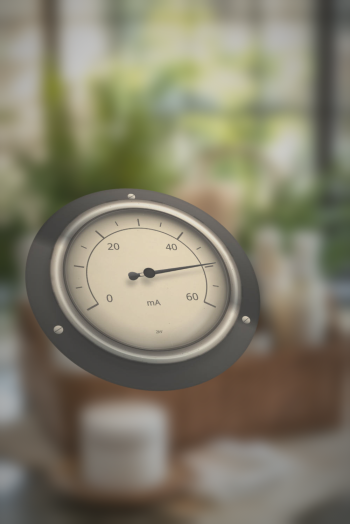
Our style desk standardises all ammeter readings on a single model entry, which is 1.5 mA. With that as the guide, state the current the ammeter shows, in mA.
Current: 50 mA
